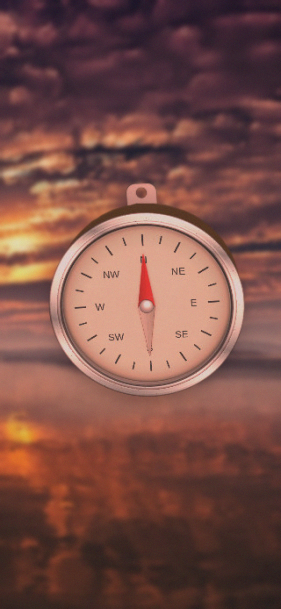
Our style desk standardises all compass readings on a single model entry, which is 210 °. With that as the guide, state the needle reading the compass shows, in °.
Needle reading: 0 °
